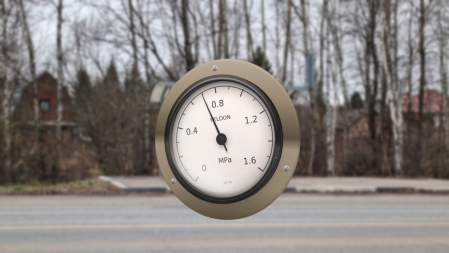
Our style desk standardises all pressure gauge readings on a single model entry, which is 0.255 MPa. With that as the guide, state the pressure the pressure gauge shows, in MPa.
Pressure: 0.7 MPa
